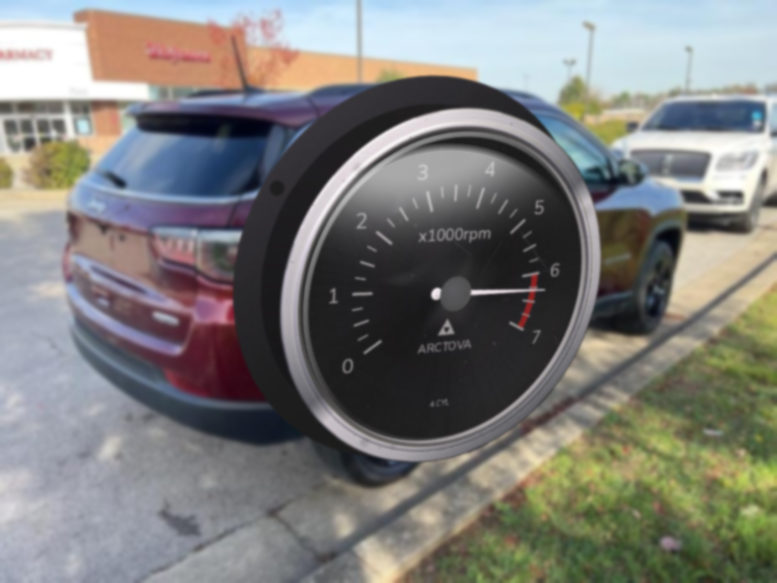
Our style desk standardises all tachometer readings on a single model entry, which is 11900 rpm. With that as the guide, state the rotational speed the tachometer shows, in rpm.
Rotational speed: 6250 rpm
